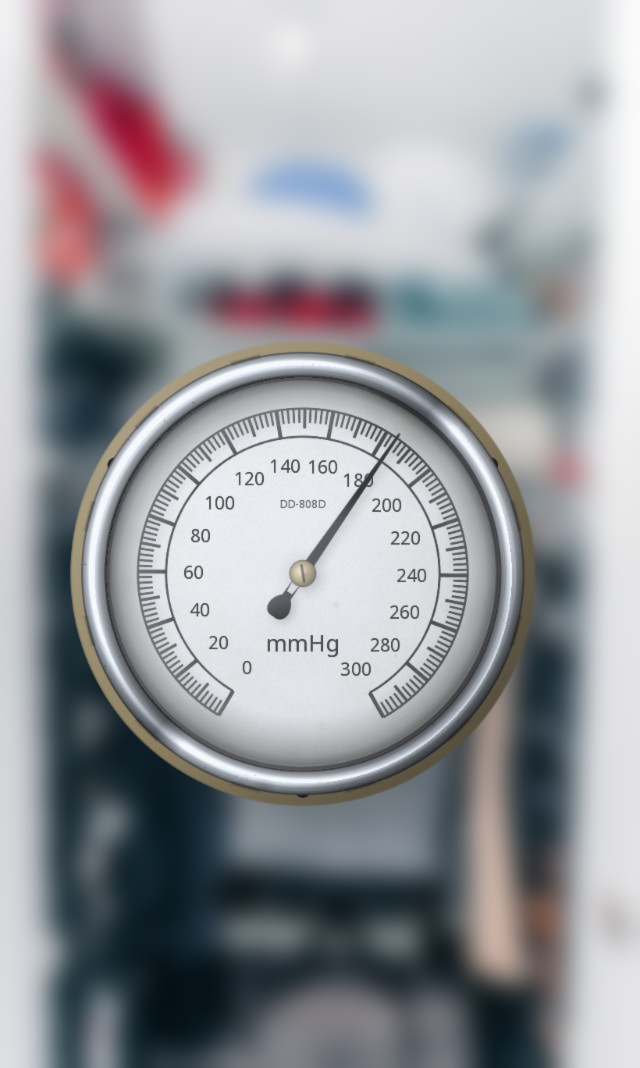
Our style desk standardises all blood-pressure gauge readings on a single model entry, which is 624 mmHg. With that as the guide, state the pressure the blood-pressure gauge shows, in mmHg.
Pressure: 184 mmHg
